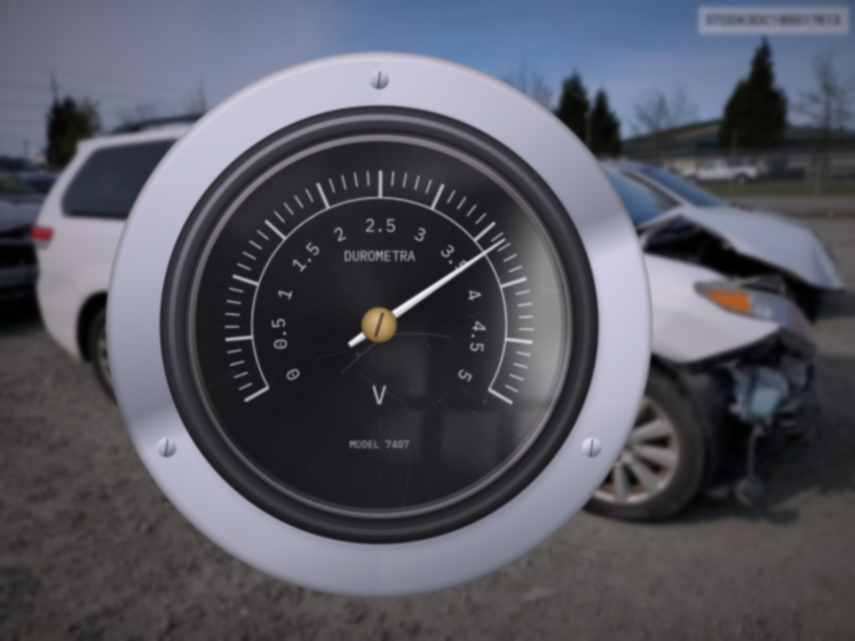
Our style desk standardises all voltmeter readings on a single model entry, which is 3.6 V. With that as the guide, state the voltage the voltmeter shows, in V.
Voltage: 3.65 V
